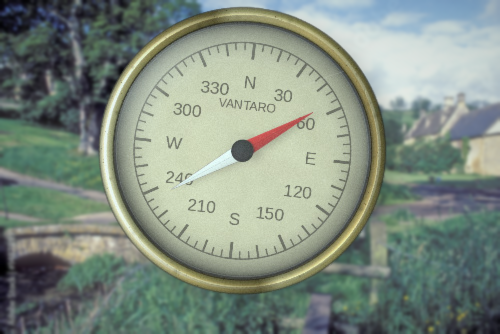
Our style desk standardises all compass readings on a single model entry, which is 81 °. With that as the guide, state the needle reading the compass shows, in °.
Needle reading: 55 °
